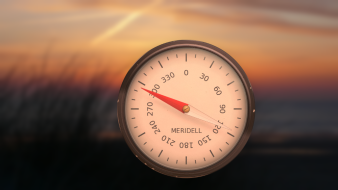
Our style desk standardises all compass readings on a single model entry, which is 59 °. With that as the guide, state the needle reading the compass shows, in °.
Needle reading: 295 °
